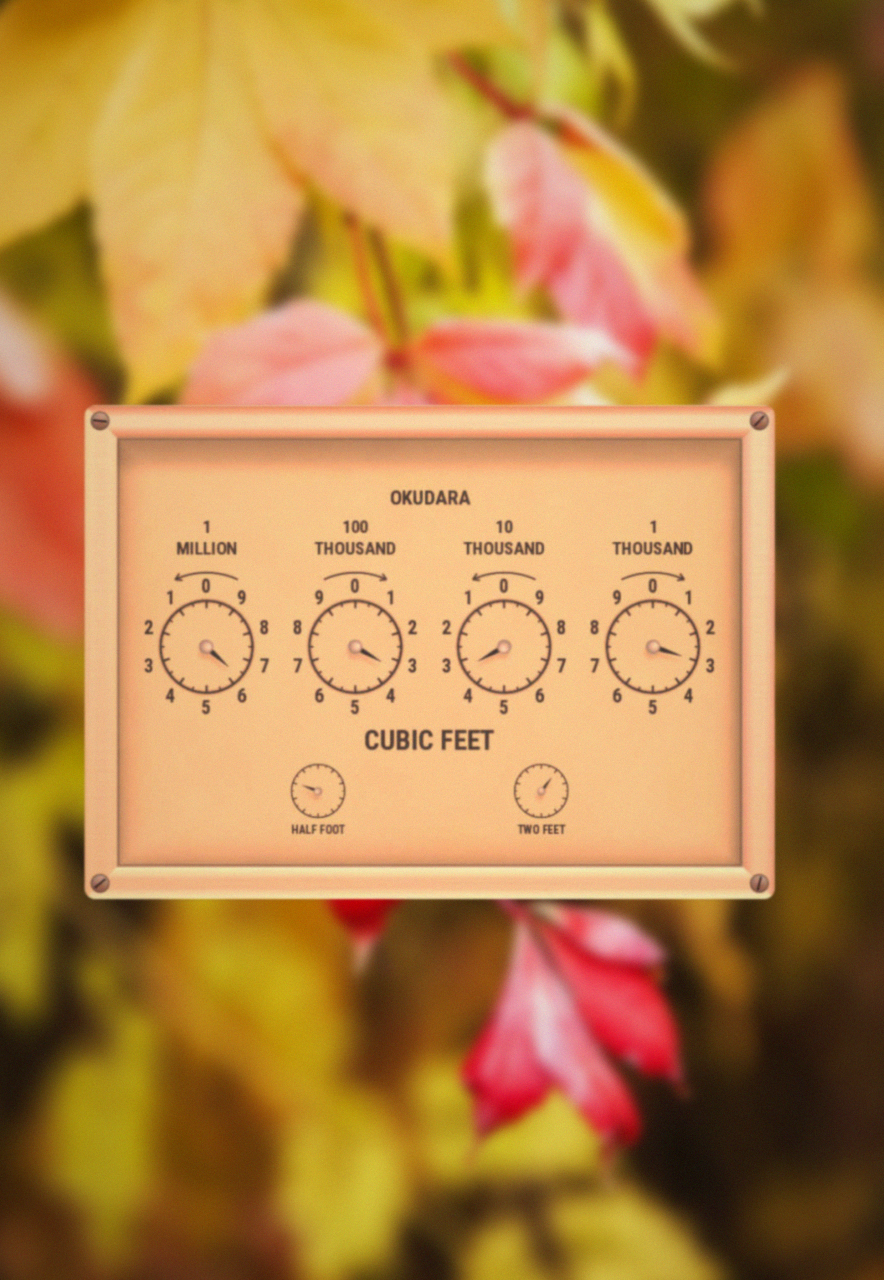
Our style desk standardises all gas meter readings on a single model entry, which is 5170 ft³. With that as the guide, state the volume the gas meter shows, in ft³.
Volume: 633300 ft³
